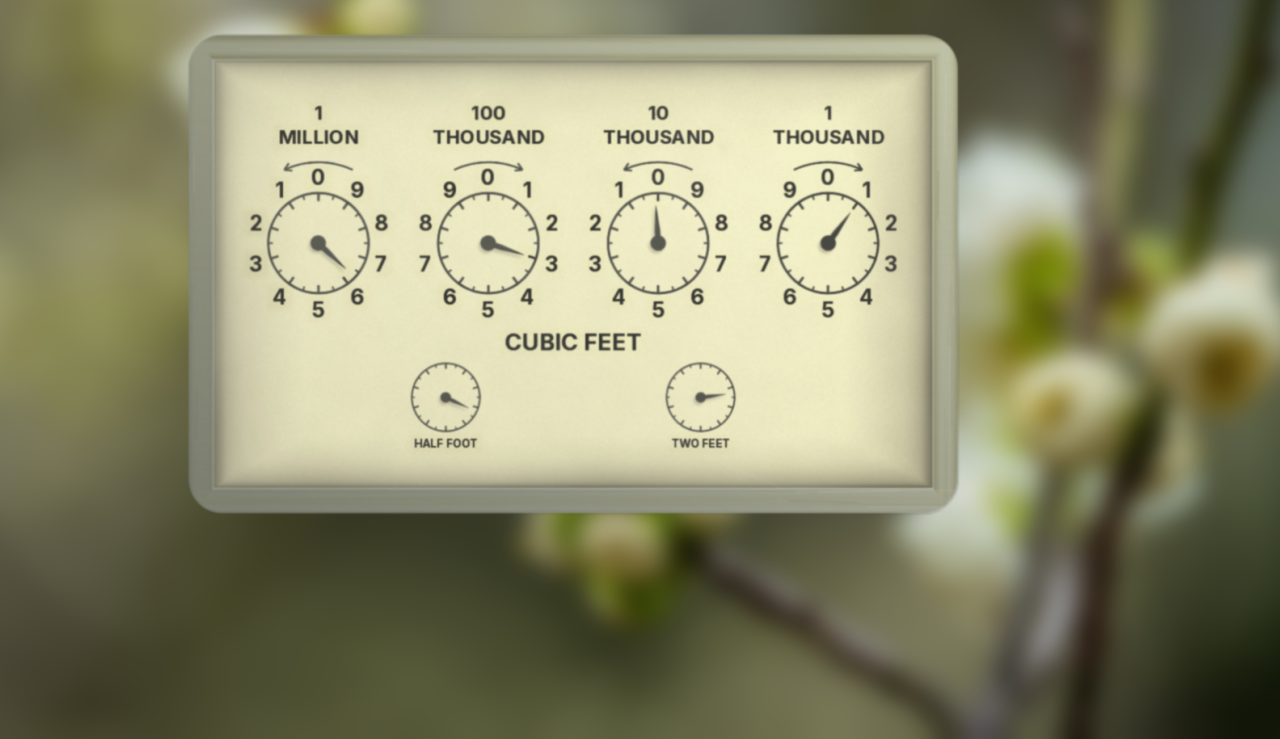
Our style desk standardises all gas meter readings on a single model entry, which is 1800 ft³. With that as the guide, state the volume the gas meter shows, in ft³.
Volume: 630100 ft³
